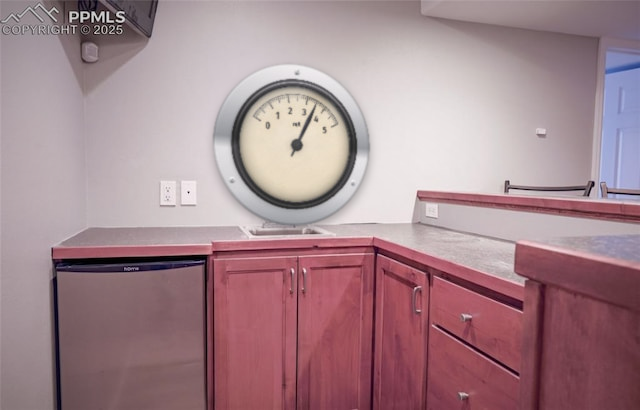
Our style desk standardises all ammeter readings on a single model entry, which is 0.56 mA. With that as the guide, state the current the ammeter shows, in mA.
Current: 3.5 mA
